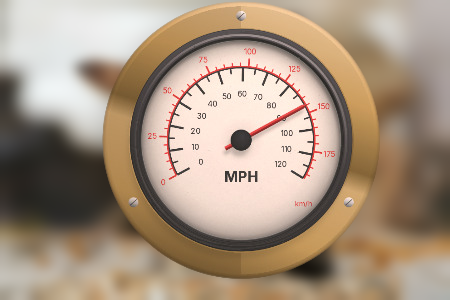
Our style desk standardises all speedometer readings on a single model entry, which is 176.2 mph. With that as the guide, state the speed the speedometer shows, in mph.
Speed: 90 mph
